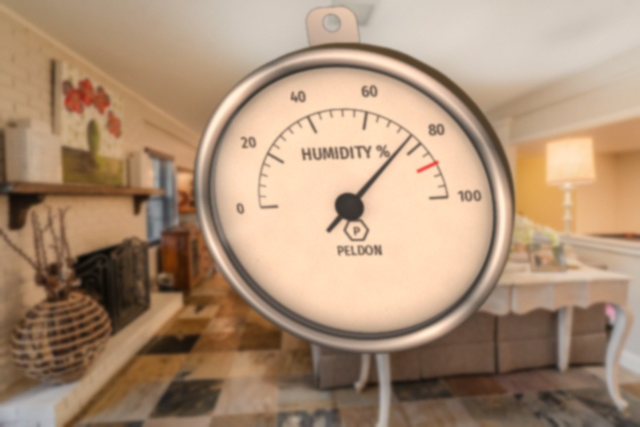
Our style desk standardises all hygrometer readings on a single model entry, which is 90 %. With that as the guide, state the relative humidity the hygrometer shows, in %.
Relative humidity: 76 %
